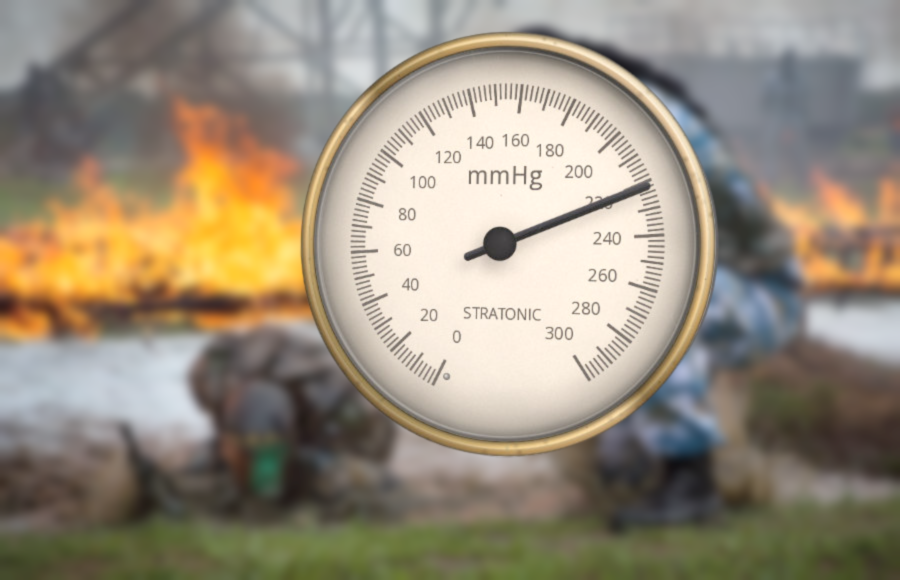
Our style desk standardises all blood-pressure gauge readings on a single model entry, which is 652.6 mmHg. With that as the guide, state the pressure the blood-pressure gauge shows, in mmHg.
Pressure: 222 mmHg
